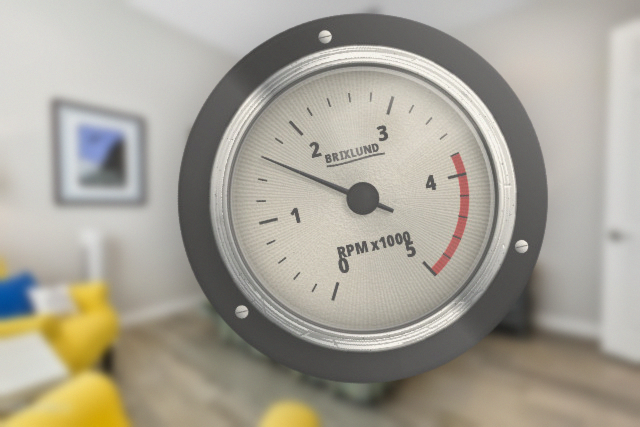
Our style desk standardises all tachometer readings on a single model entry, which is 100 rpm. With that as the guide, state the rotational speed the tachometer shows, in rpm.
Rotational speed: 1600 rpm
